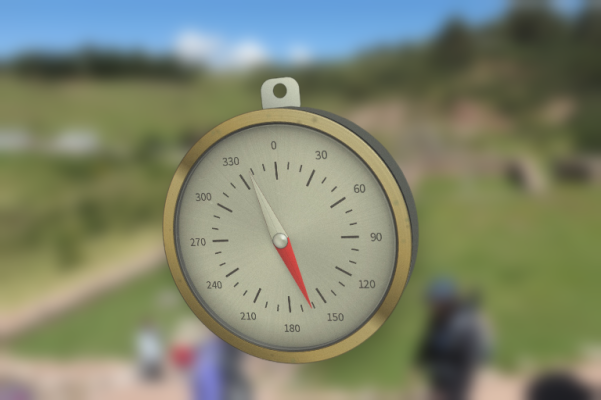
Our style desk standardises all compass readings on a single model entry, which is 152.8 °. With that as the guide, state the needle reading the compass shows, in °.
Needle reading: 160 °
